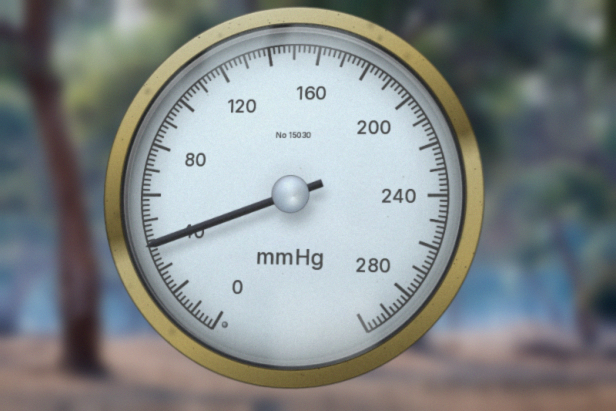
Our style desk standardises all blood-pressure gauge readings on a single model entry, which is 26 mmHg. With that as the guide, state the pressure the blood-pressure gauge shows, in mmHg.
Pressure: 40 mmHg
